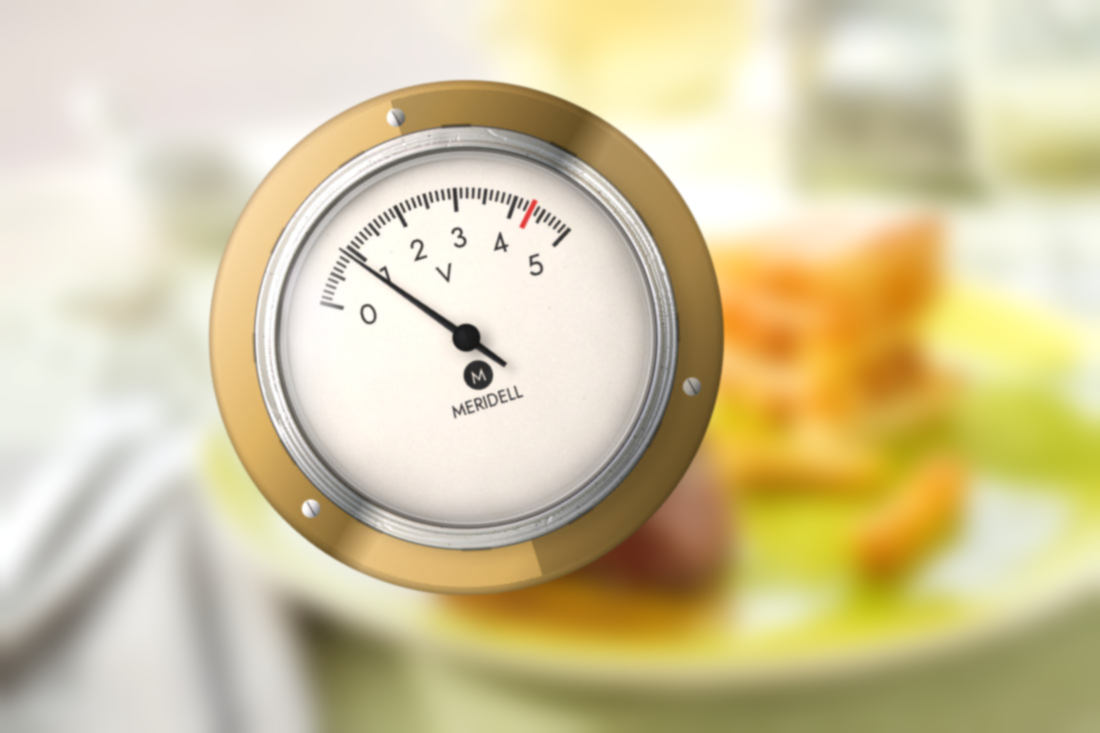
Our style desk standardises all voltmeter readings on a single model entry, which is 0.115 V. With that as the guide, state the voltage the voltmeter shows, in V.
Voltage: 0.9 V
